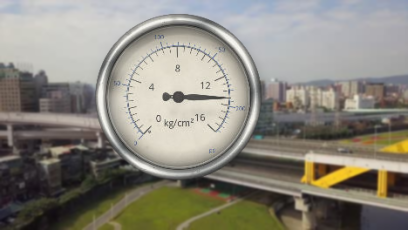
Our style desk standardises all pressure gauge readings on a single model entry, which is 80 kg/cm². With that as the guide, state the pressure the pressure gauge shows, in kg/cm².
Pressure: 13.5 kg/cm²
